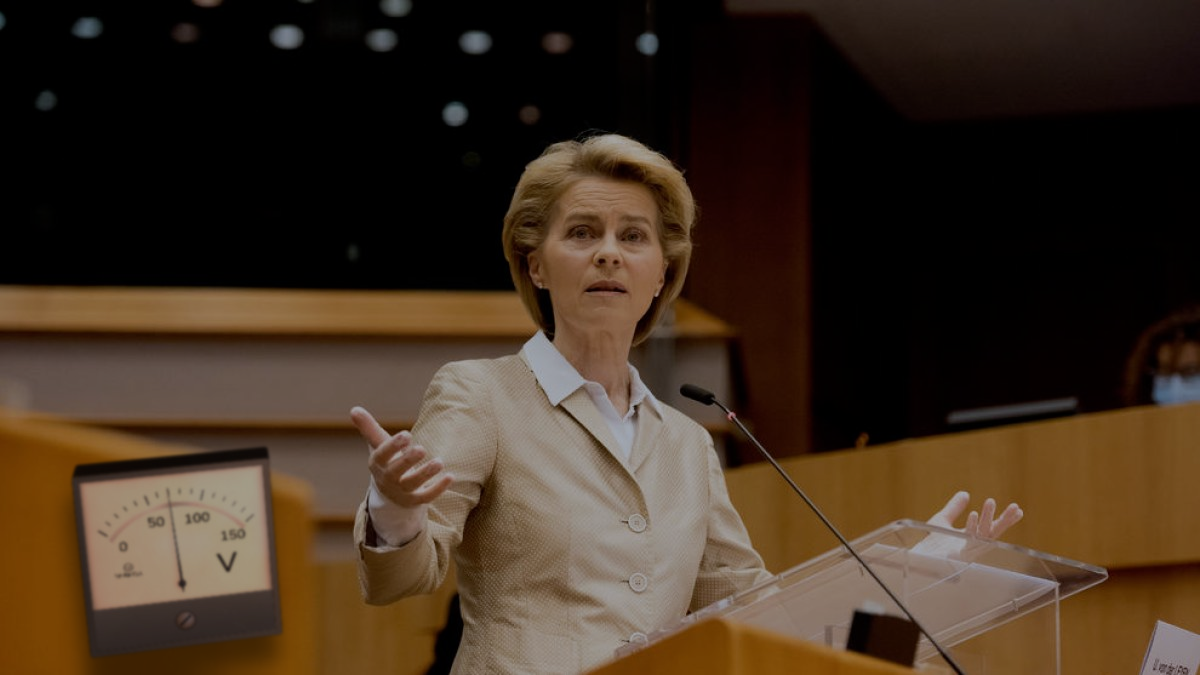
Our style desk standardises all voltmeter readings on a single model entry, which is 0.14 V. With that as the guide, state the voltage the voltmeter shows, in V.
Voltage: 70 V
